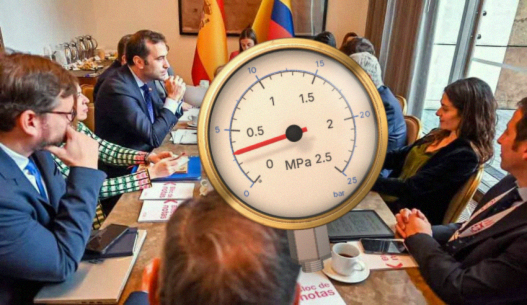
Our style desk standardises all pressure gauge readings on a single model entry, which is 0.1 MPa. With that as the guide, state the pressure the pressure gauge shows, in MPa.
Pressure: 0.3 MPa
